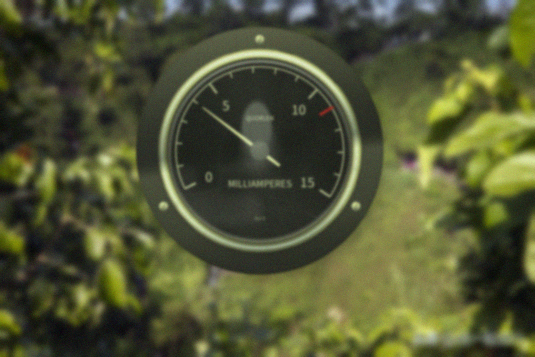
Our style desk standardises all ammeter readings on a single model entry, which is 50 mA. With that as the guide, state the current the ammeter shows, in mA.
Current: 4 mA
